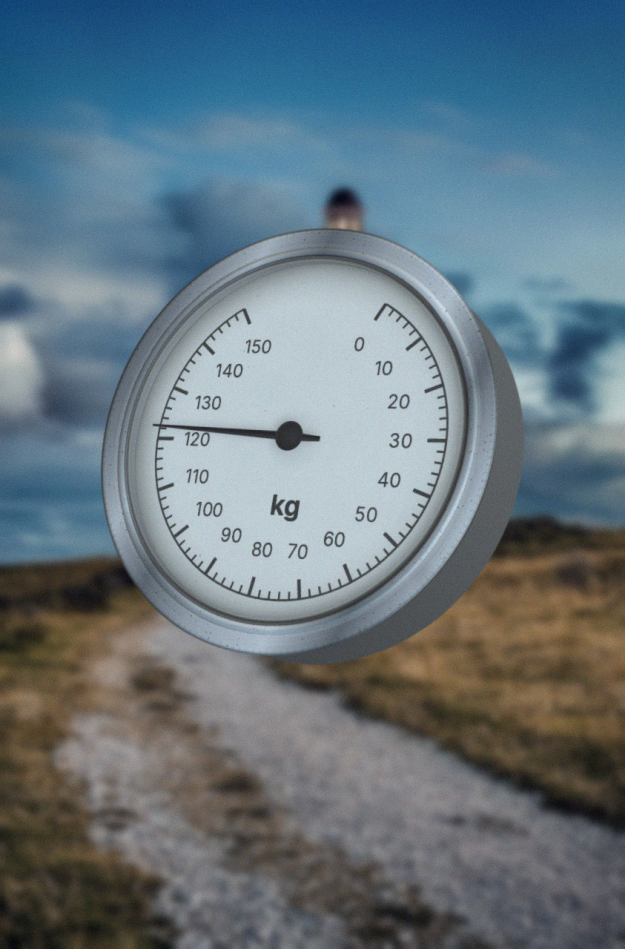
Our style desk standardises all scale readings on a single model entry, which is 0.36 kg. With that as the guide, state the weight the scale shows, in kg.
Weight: 122 kg
